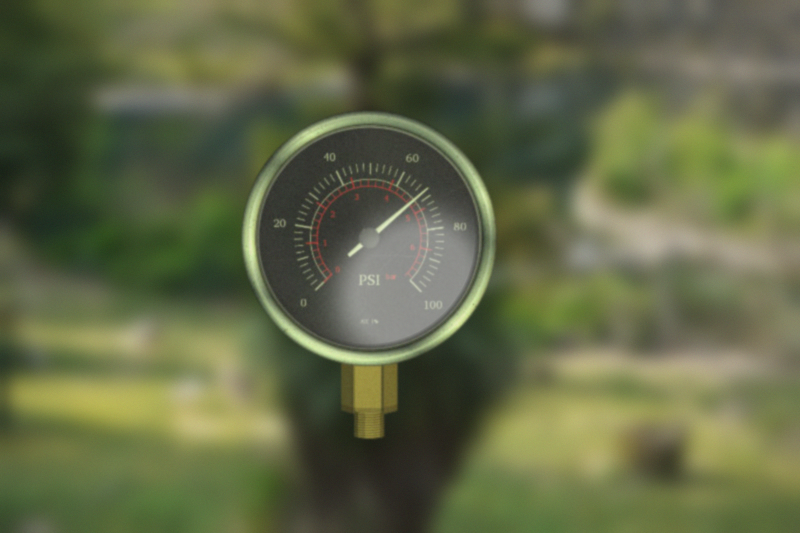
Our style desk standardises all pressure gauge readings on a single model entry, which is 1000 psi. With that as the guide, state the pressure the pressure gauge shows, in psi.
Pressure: 68 psi
